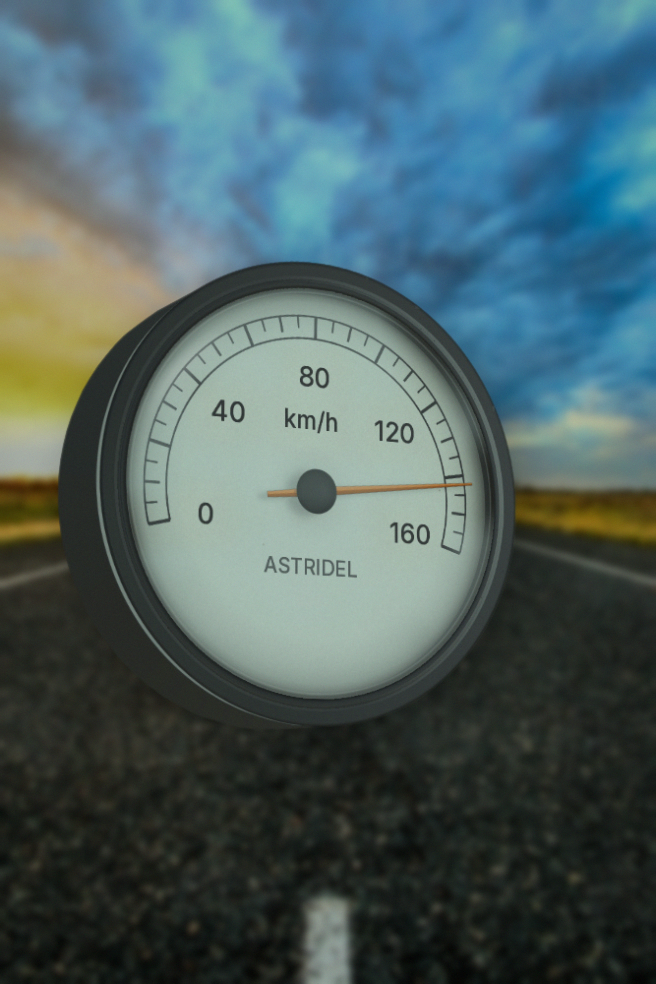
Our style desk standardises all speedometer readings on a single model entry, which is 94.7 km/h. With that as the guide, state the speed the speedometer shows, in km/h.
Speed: 142.5 km/h
